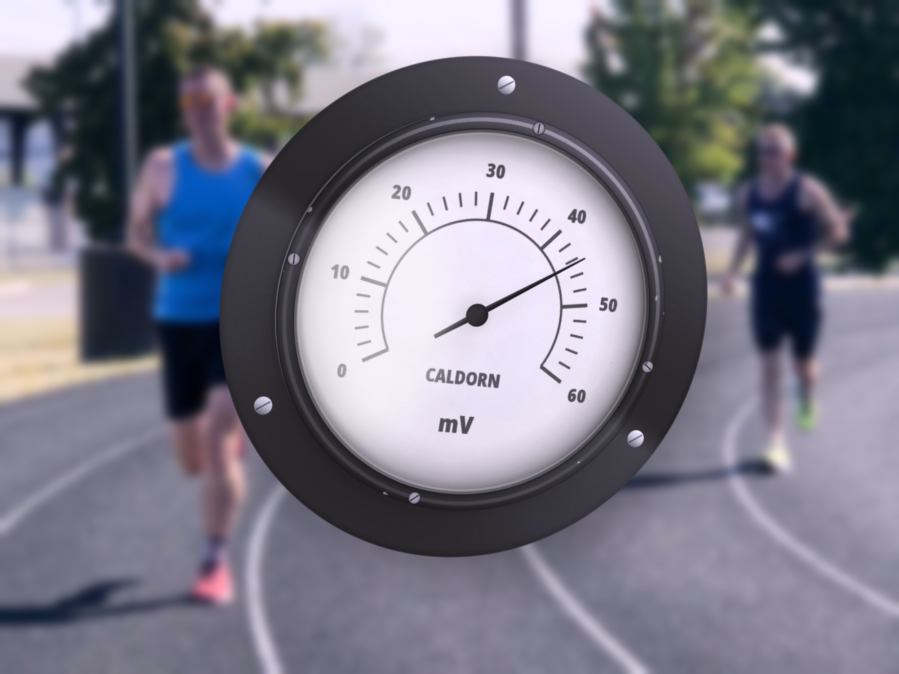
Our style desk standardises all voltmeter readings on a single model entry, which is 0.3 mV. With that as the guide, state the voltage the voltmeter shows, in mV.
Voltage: 44 mV
